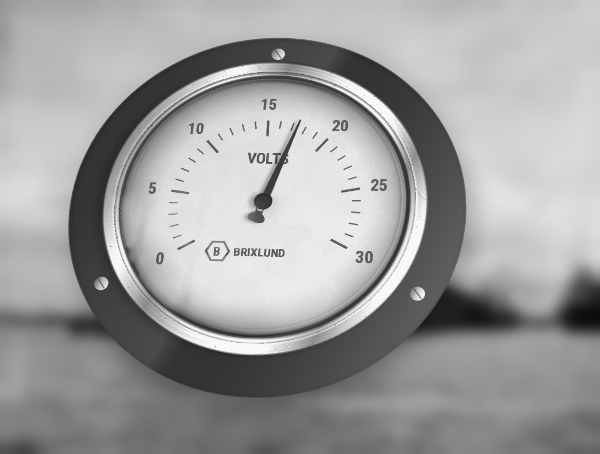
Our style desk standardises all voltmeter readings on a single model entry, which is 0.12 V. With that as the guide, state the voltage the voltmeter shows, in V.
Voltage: 17.5 V
